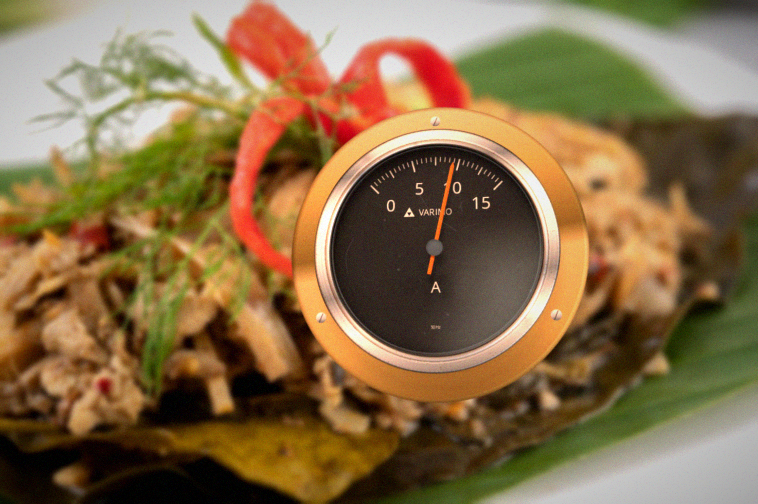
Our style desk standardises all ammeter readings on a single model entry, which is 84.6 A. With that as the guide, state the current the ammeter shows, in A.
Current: 9.5 A
